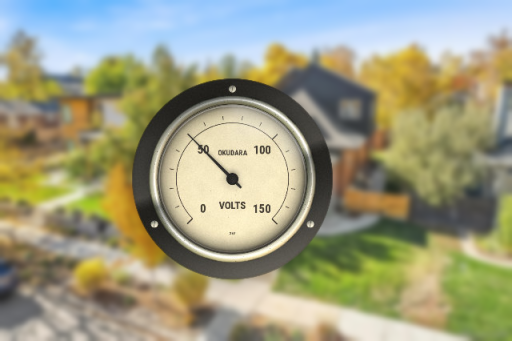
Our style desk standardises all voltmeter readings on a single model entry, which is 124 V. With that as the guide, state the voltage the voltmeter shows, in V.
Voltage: 50 V
